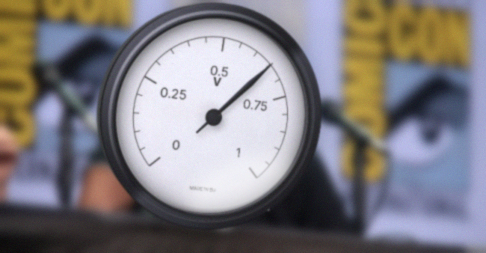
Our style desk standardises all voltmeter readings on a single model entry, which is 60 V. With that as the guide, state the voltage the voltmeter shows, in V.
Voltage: 0.65 V
